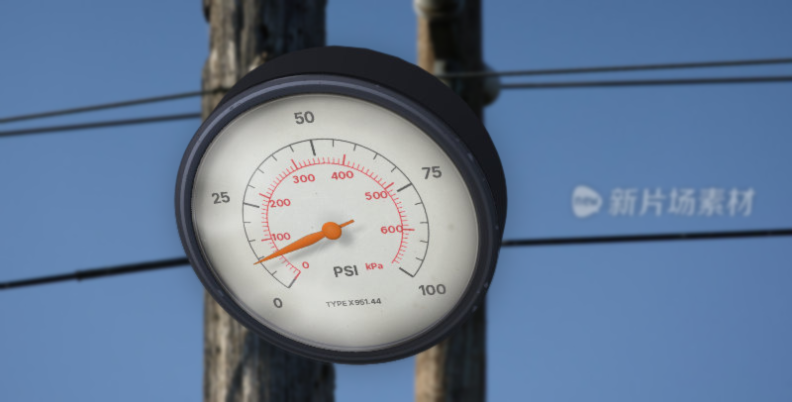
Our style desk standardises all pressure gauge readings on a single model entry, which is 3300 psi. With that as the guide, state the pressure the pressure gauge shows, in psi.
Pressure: 10 psi
